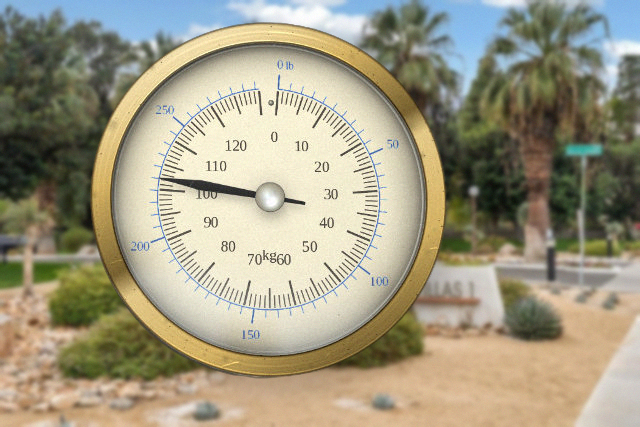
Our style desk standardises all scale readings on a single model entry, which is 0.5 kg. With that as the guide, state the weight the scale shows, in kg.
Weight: 102 kg
